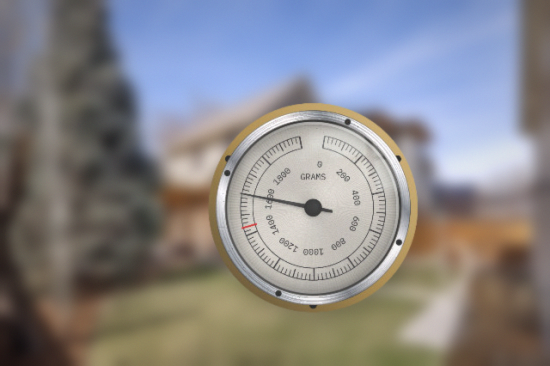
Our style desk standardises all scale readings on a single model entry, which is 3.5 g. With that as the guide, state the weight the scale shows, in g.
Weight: 1600 g
